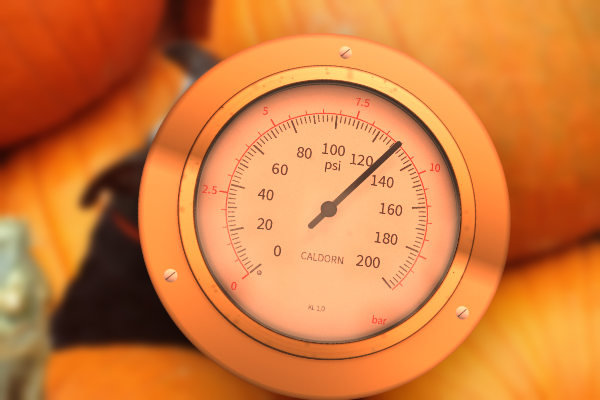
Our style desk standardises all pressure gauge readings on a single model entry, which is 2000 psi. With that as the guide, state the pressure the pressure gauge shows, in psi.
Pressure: 130 psi
